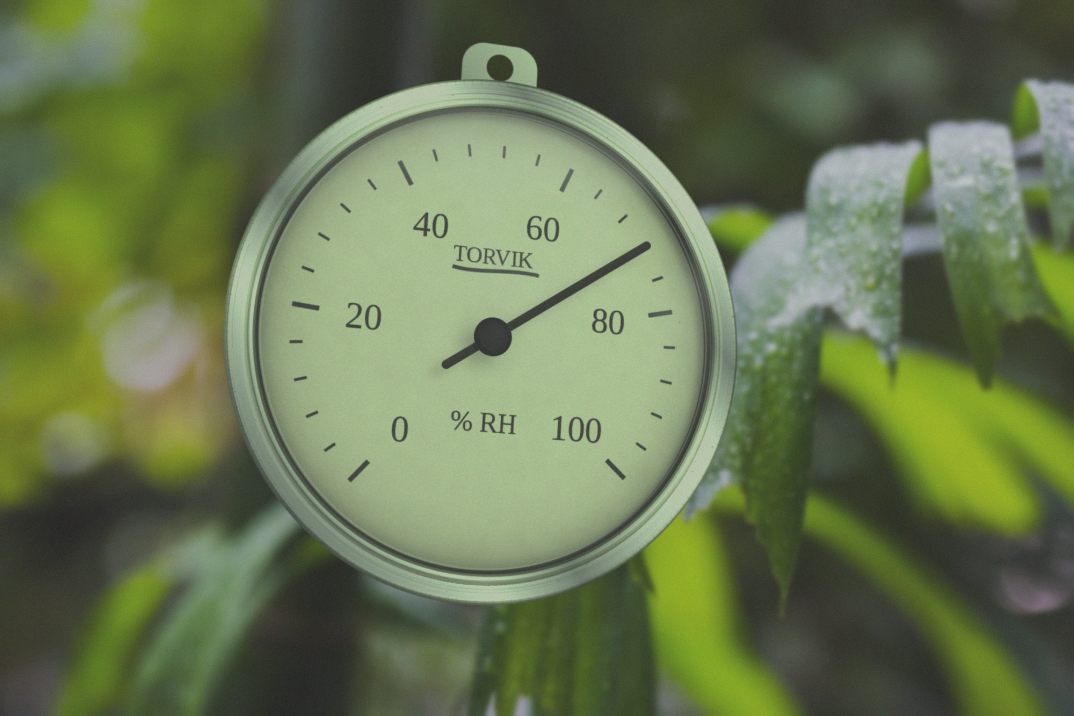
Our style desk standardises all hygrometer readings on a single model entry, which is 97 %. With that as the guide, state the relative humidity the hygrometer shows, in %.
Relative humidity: 72 %
